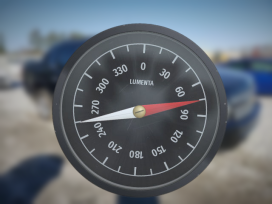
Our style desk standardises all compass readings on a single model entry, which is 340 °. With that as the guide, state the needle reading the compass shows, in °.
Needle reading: 75 °
